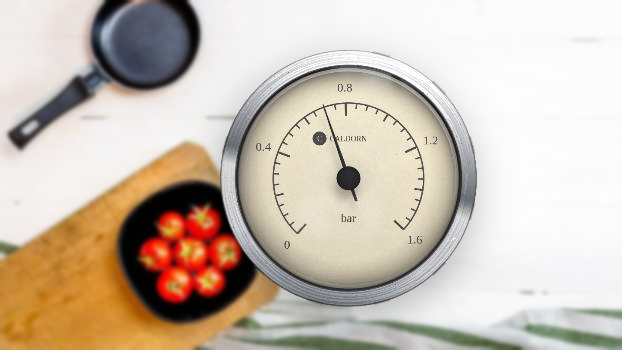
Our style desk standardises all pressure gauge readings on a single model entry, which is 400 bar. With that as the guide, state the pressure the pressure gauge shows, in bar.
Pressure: 0.7 bar
